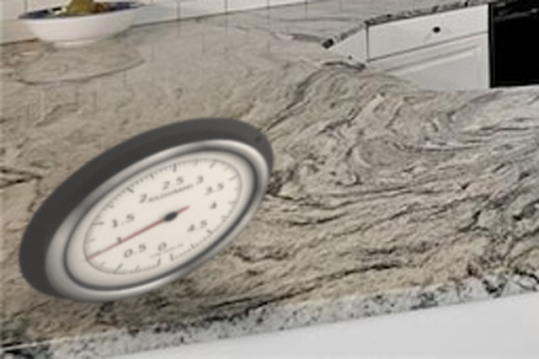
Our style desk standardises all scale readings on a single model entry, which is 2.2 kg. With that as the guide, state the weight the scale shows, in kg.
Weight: 1 kg
